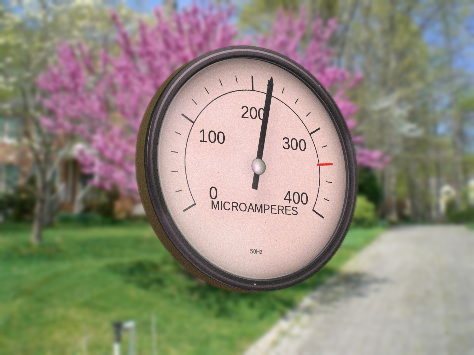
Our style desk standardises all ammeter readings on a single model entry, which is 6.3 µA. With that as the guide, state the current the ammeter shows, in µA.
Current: 220 µA
